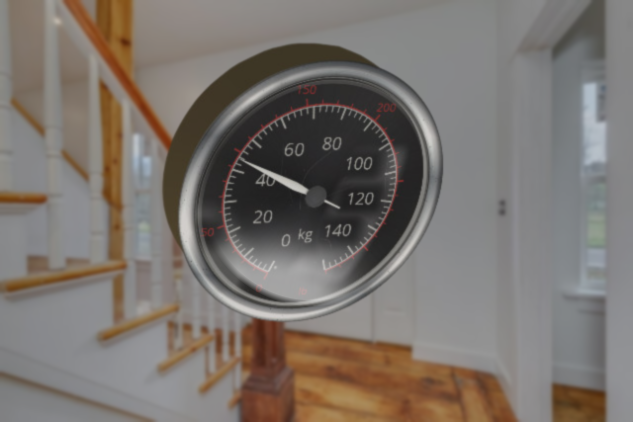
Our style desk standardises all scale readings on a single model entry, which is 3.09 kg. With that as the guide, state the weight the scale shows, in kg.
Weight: 44 kg
